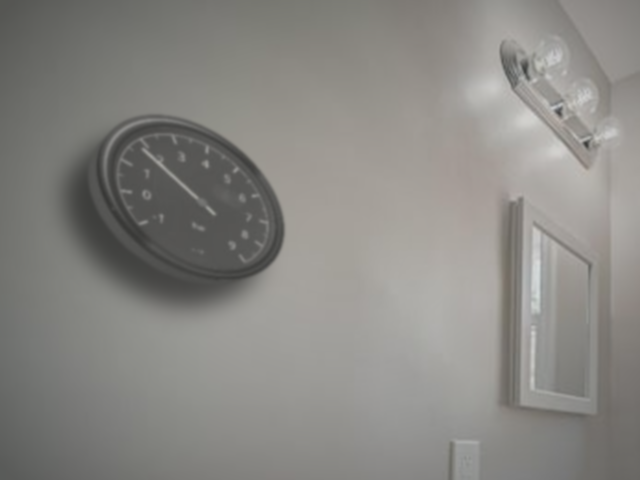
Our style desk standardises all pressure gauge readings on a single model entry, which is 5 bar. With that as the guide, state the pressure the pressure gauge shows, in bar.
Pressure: 1.75 bar
